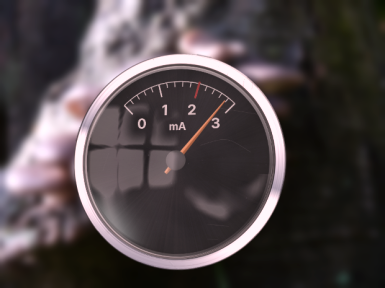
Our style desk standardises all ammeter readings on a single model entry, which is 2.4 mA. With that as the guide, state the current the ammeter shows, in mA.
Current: 2.8 mA
